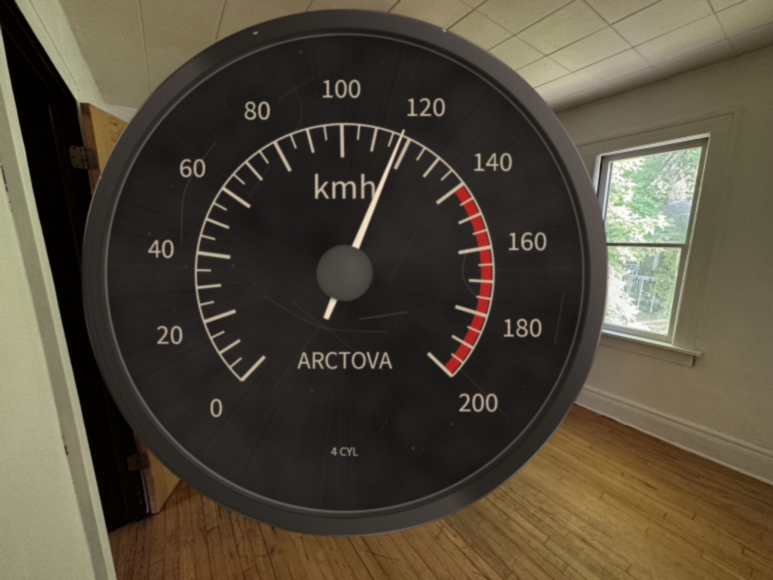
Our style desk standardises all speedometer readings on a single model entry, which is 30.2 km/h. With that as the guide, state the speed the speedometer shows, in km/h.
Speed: 117.5 km/h
